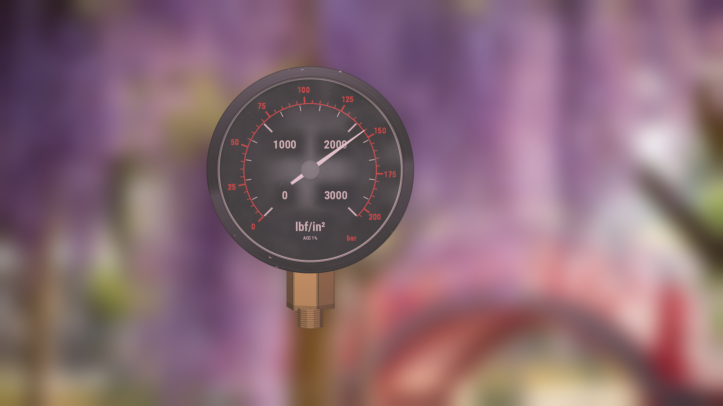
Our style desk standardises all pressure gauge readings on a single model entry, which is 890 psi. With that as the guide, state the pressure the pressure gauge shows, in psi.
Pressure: 2100 psi
